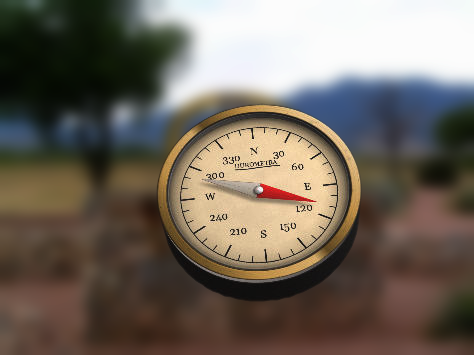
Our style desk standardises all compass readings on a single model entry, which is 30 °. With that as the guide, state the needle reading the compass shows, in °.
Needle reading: 110 °
